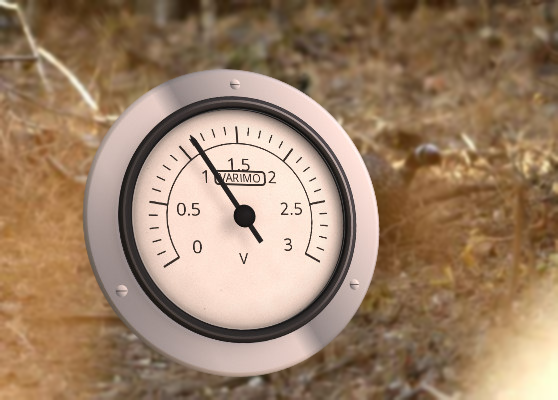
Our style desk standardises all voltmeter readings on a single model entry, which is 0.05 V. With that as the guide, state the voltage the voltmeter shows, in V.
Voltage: 1.1 V
